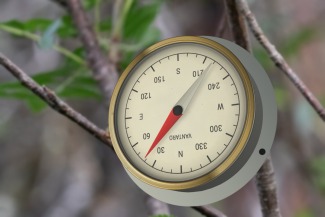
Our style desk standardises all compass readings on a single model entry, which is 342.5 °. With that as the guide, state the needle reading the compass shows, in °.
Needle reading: 40 °
